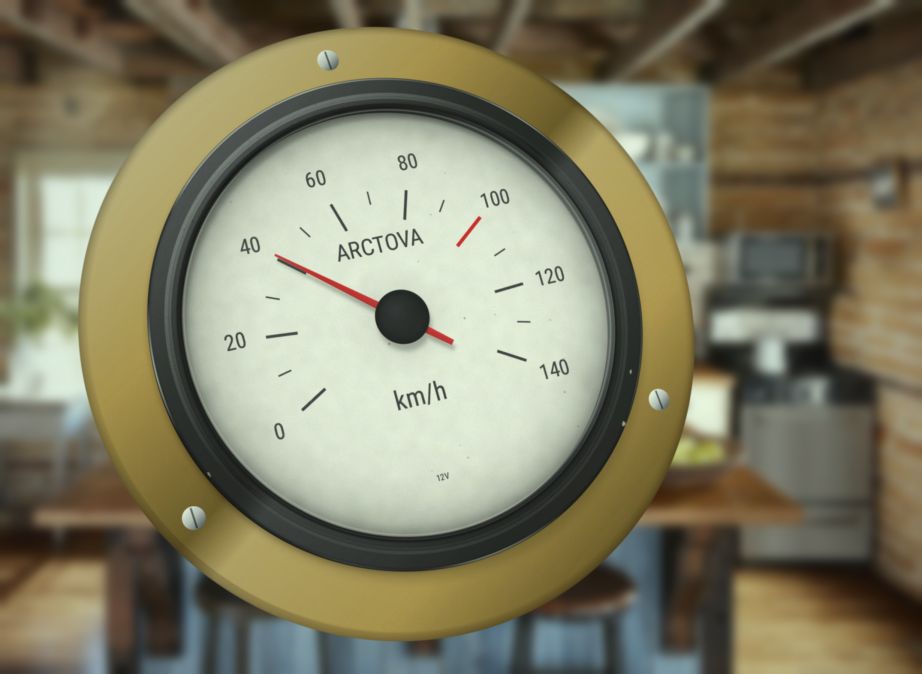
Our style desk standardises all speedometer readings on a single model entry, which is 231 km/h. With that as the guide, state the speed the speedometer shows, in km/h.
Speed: 40 km/h
